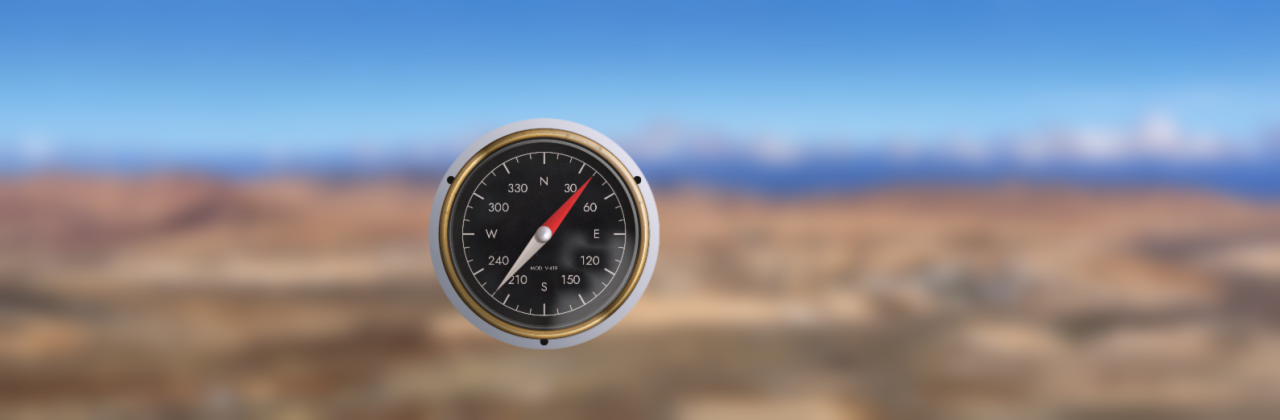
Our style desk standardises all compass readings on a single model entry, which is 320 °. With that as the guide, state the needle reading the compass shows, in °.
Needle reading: 40 °
